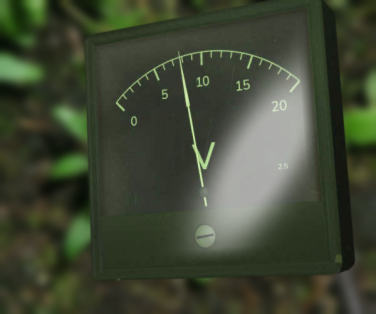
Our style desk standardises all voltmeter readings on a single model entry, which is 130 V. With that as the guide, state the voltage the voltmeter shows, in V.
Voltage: 8 V
